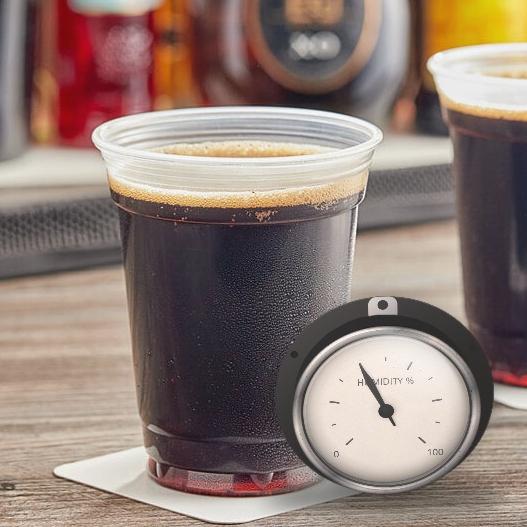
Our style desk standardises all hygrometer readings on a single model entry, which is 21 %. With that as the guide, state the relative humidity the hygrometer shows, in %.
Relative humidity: 40 %
